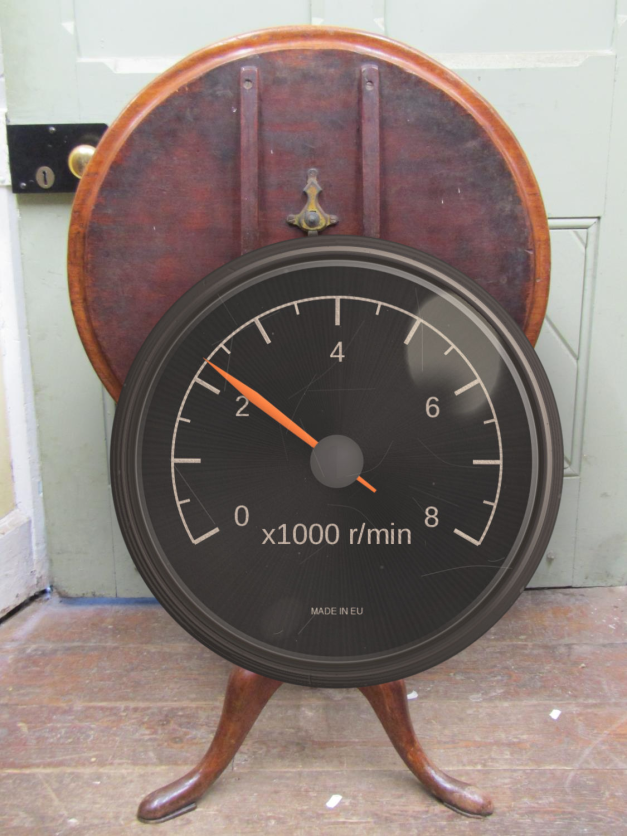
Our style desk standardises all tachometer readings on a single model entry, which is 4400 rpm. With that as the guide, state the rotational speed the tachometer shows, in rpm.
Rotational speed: 2250 rpm
